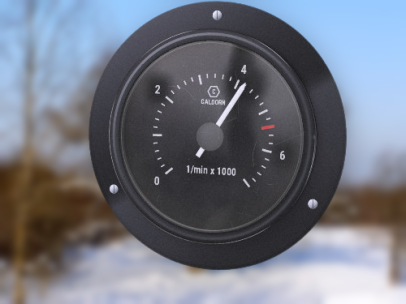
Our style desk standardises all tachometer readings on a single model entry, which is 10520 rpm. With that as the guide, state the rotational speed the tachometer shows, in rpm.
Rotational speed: 4200 rpm
